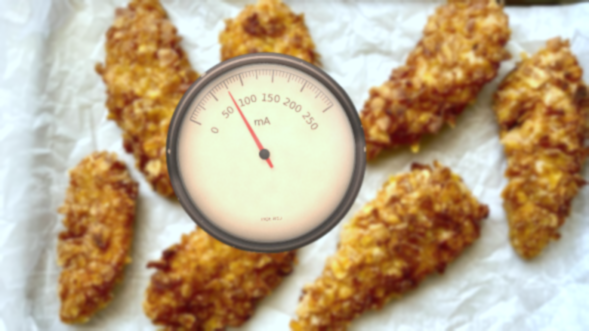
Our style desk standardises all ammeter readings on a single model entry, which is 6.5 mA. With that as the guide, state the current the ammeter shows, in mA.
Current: 75 mA
